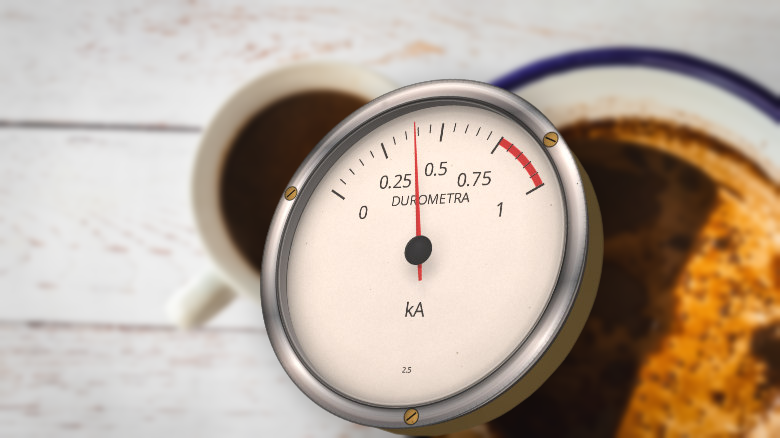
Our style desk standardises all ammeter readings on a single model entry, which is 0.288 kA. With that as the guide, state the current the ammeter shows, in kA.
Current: 0.4 kA
